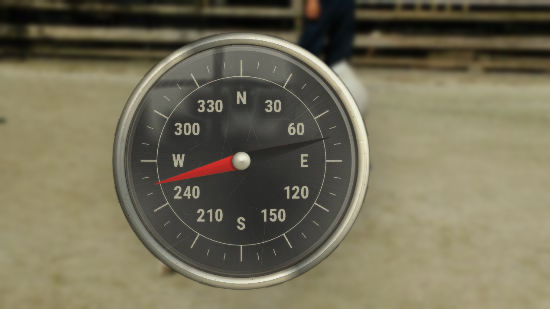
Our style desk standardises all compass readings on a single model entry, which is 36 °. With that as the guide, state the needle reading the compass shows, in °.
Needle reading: 255 °
